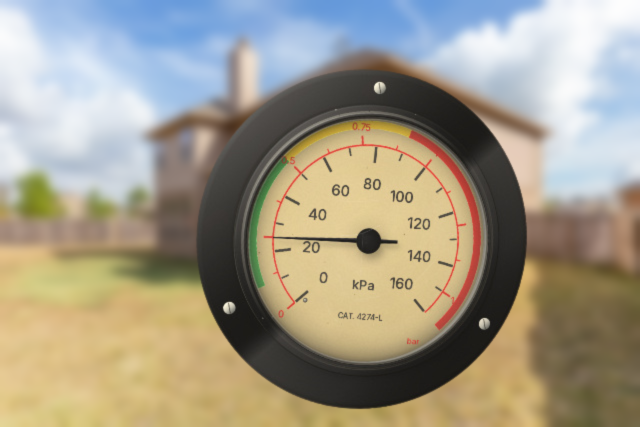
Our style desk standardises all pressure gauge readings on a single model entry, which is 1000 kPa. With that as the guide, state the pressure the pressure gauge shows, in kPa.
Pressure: 25 kPa
